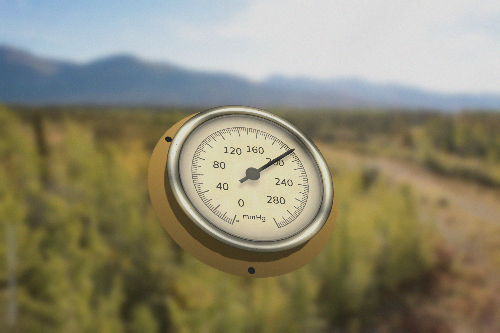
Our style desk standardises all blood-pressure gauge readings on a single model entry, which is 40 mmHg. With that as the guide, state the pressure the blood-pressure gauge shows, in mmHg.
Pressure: 200 mmHg
